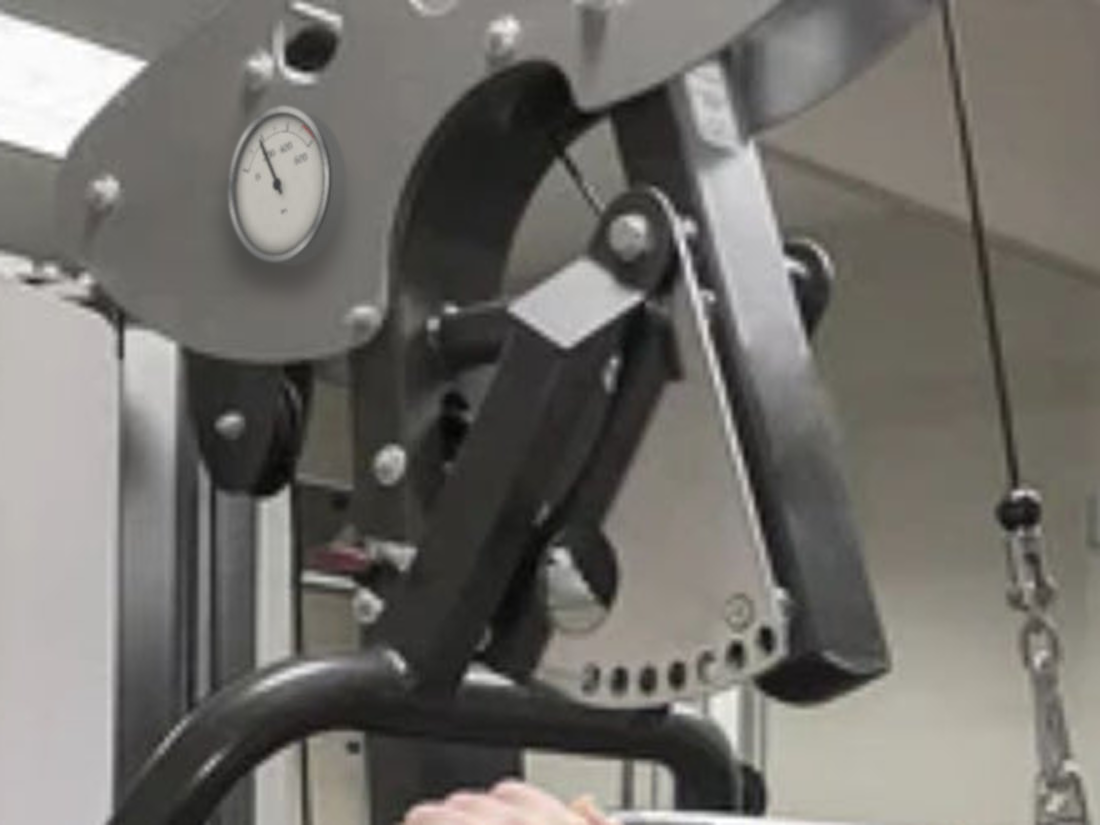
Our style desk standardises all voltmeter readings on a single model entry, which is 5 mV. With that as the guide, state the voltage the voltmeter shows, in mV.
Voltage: 200 mV
